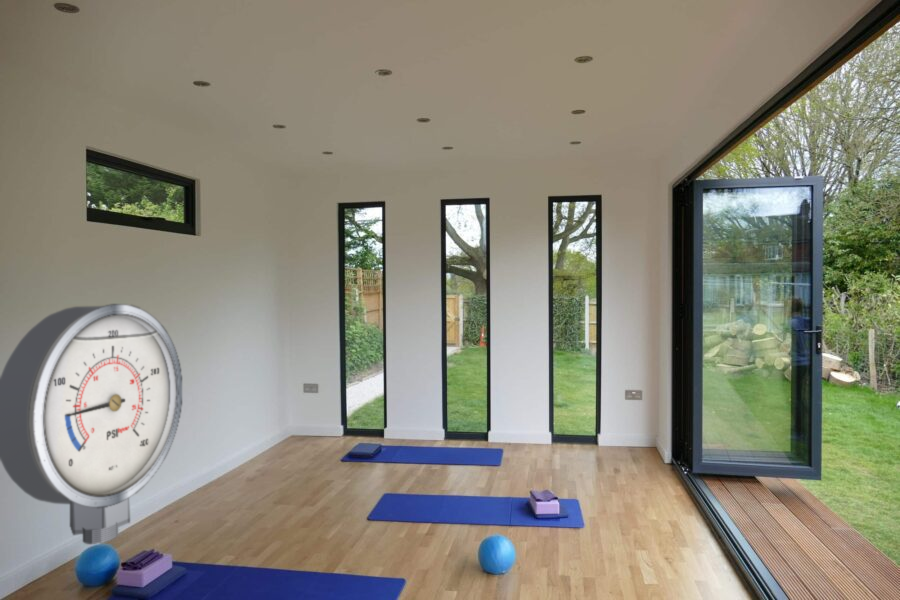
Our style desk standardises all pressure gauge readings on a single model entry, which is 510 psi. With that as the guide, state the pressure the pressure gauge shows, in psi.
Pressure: 60 psi
